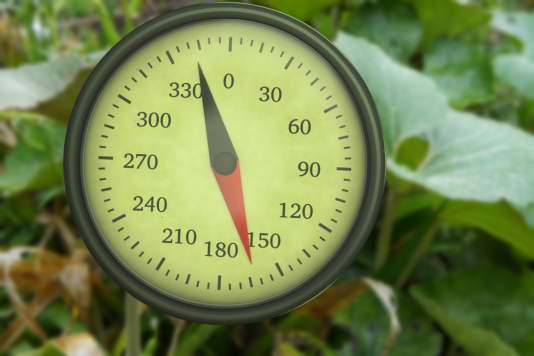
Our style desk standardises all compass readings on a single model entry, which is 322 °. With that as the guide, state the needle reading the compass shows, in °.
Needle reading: 162.5 °
